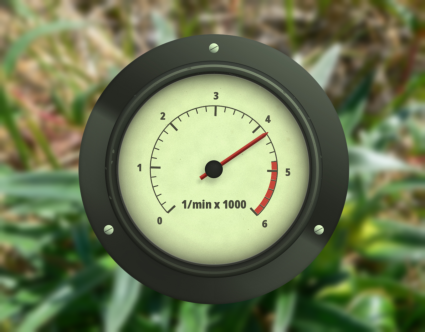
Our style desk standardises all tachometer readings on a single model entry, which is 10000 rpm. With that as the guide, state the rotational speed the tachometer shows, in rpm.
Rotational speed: 4200 rpm
